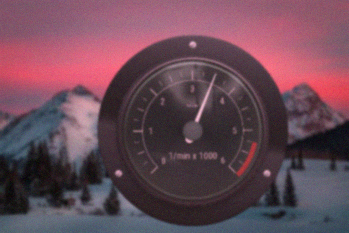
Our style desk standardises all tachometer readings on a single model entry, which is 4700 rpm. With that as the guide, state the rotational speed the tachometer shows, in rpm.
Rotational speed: 3500 rpm
